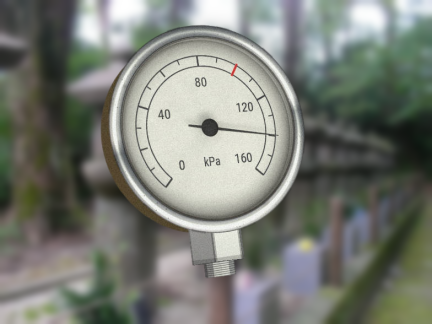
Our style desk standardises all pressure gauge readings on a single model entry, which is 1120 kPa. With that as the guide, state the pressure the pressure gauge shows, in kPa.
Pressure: 140 kPa
